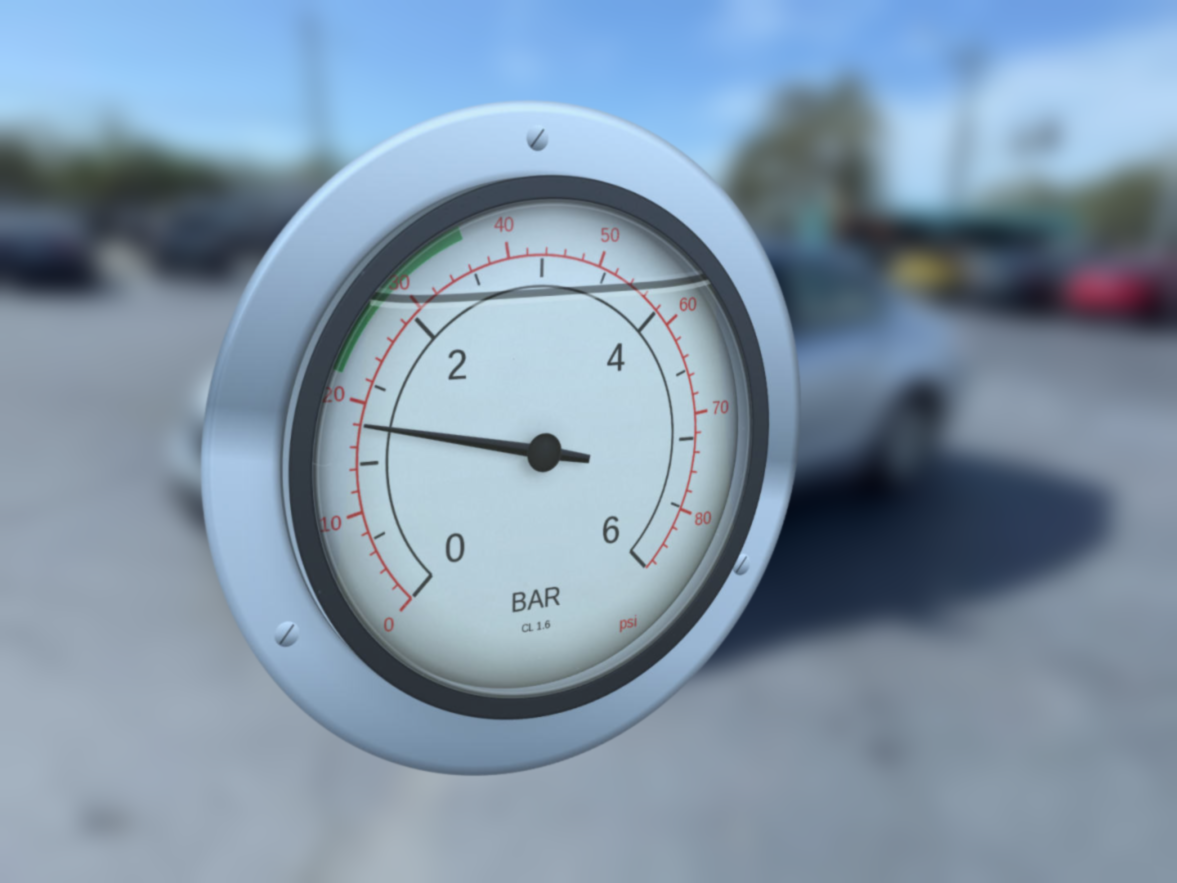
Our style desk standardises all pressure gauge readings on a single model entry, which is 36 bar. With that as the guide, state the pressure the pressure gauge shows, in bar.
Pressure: 1.25 bar
